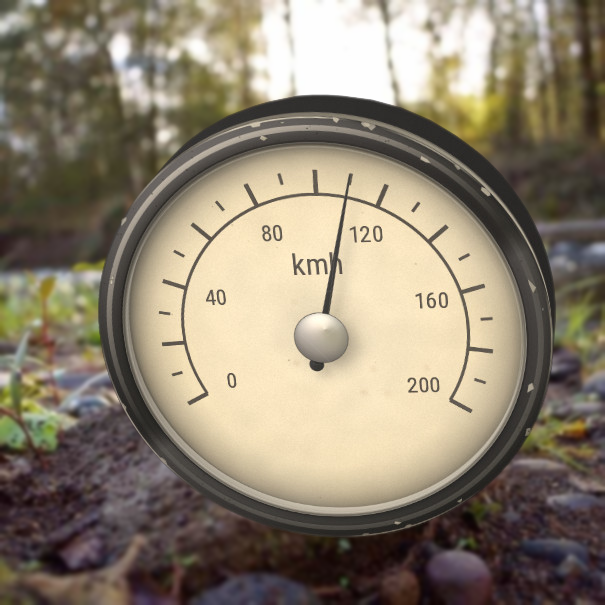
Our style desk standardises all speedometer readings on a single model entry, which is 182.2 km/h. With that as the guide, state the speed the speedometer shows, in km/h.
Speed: 110 km/h
